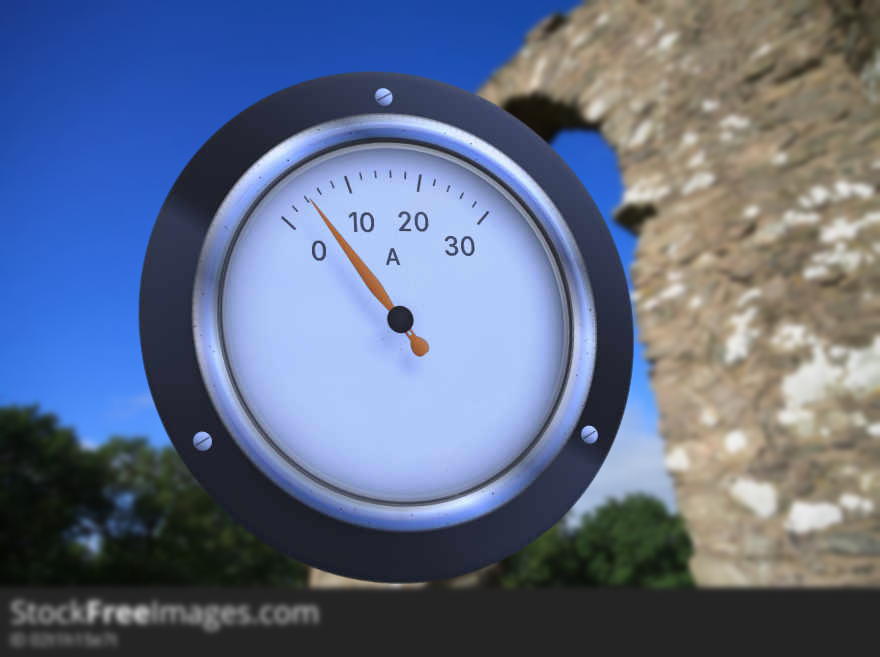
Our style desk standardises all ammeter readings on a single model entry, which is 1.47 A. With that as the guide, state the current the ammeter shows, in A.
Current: 4 A
